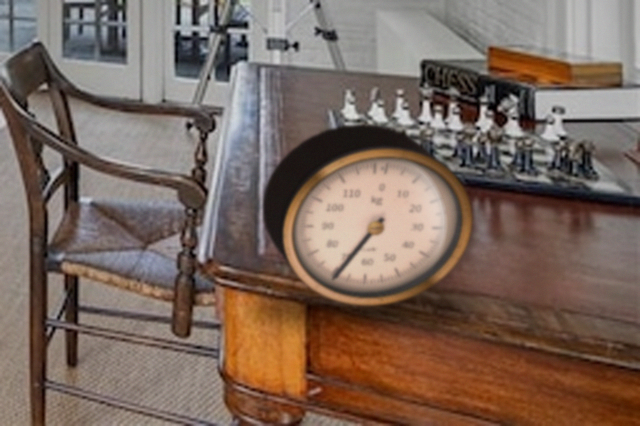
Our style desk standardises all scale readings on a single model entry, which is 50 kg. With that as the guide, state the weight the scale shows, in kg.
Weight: 70 kg
